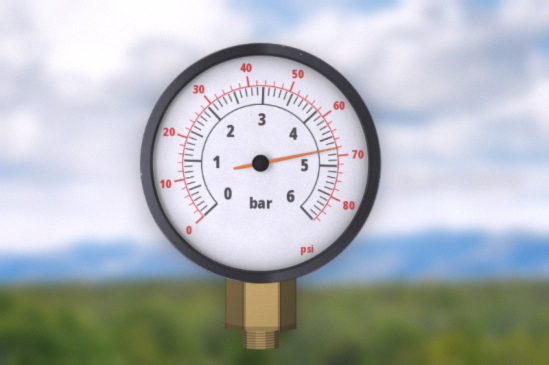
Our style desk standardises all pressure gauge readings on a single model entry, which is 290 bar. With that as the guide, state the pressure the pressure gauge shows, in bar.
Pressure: 4.7 bar
